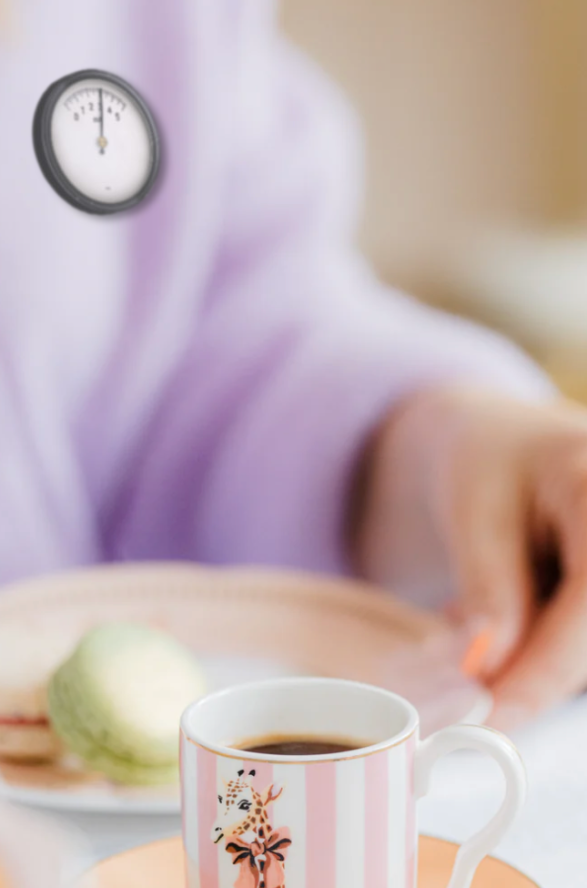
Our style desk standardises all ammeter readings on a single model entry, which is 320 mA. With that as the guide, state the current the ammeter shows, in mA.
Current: 3 mA
